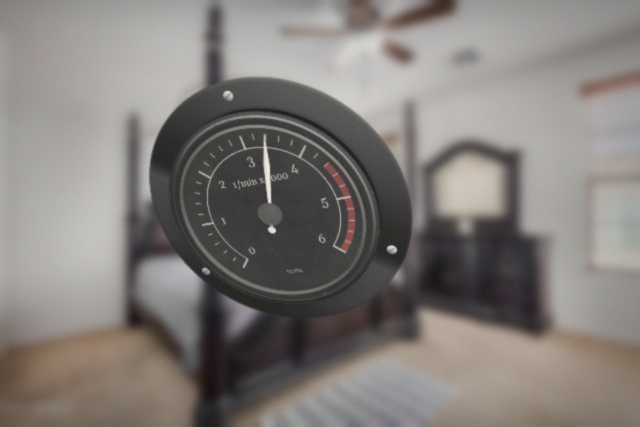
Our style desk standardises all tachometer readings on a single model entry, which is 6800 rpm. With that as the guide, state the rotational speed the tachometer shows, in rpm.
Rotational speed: 3400 rpm
